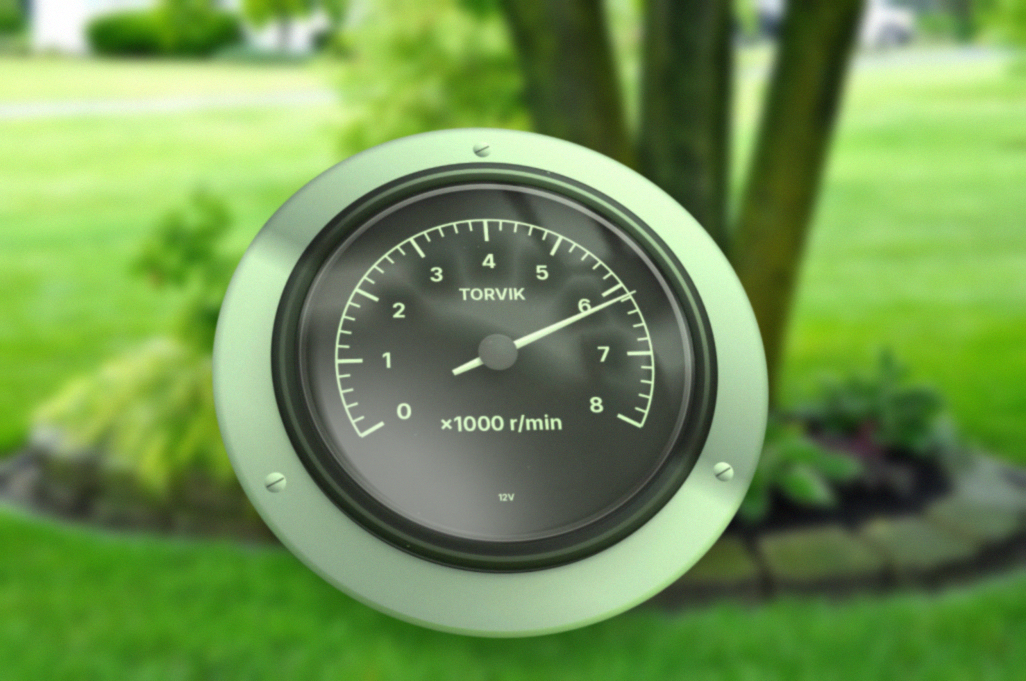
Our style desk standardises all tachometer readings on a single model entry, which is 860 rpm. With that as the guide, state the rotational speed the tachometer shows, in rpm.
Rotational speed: 6200 rpm
